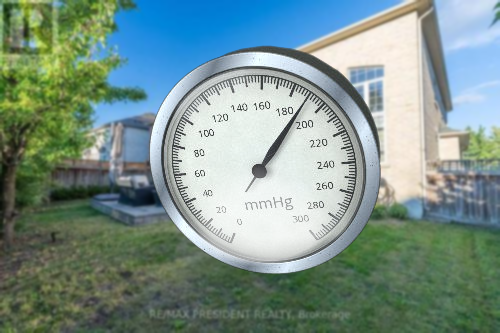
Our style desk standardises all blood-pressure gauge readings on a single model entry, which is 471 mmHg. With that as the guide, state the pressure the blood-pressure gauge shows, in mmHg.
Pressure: 190 mmHg
